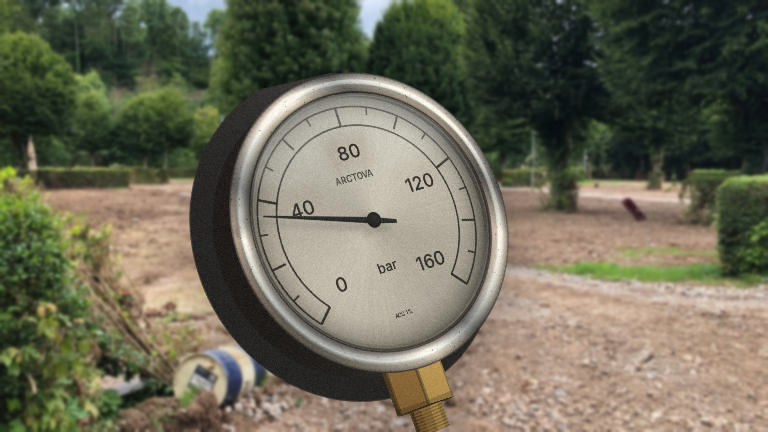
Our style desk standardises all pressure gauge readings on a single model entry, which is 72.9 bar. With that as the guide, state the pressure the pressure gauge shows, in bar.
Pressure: 35 bar
